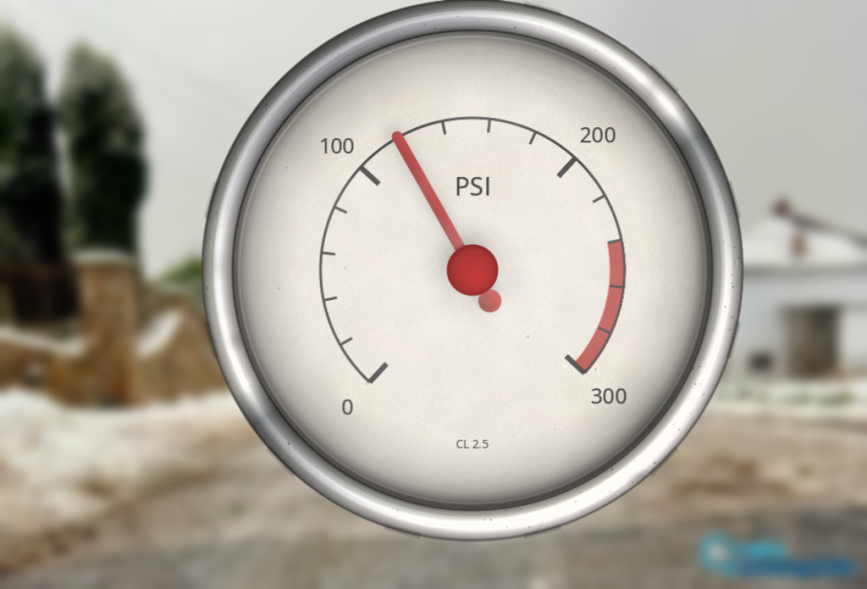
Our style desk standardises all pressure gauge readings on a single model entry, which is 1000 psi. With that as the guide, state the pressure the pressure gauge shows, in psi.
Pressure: 120 psi
